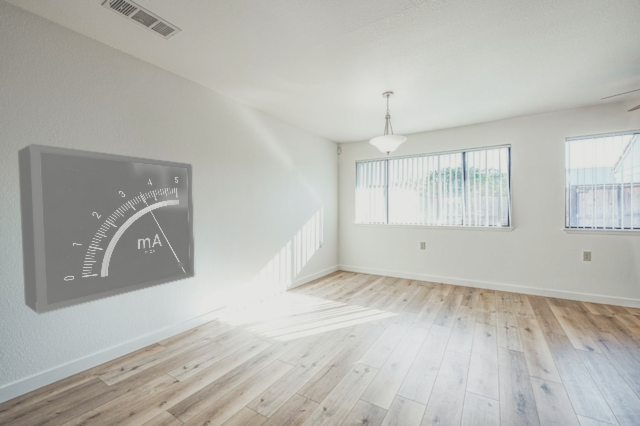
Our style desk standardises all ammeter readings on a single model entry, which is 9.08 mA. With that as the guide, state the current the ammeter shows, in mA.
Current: 3.5 mA
